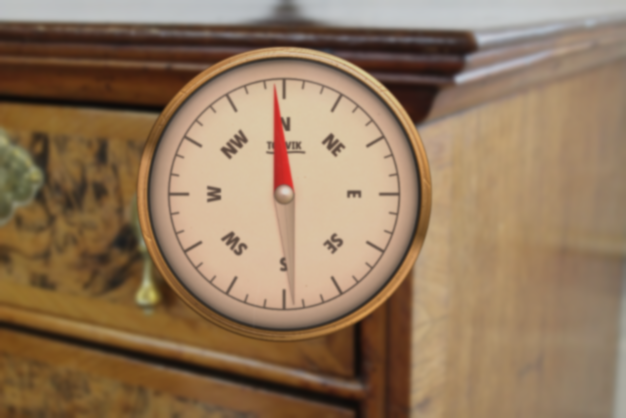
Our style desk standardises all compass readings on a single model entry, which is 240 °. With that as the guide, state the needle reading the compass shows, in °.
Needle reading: 355 °
